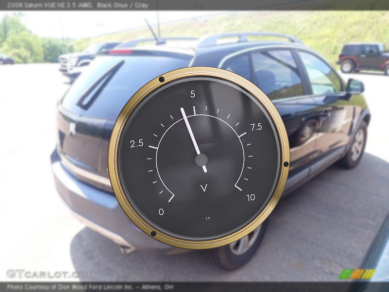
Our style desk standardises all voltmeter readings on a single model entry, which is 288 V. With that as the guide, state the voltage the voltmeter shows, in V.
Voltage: 4.5 V
